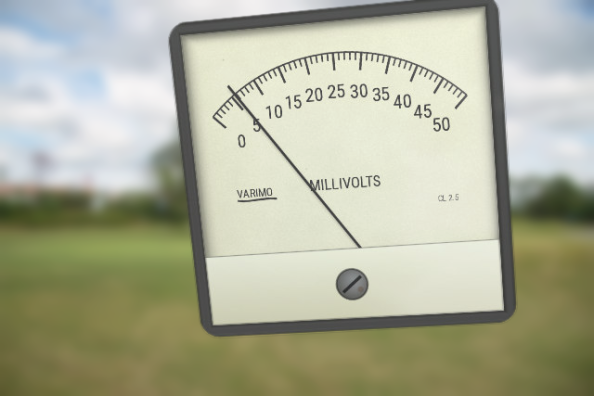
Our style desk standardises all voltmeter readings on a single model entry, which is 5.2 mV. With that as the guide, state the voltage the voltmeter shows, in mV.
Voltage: 6 mV
